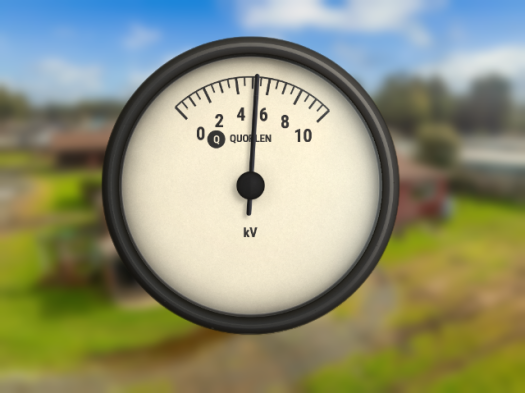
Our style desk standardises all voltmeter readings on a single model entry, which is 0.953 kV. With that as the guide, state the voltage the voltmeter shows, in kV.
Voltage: 5.25 kV
